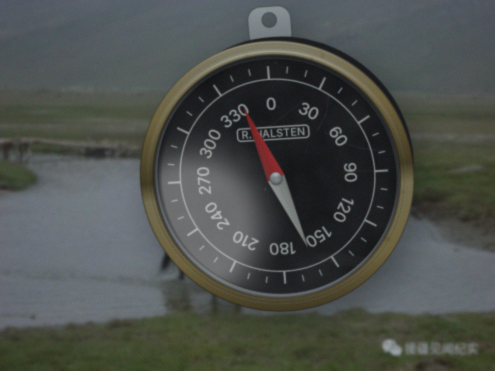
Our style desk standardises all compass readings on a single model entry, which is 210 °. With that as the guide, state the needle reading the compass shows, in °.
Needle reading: 340 °
